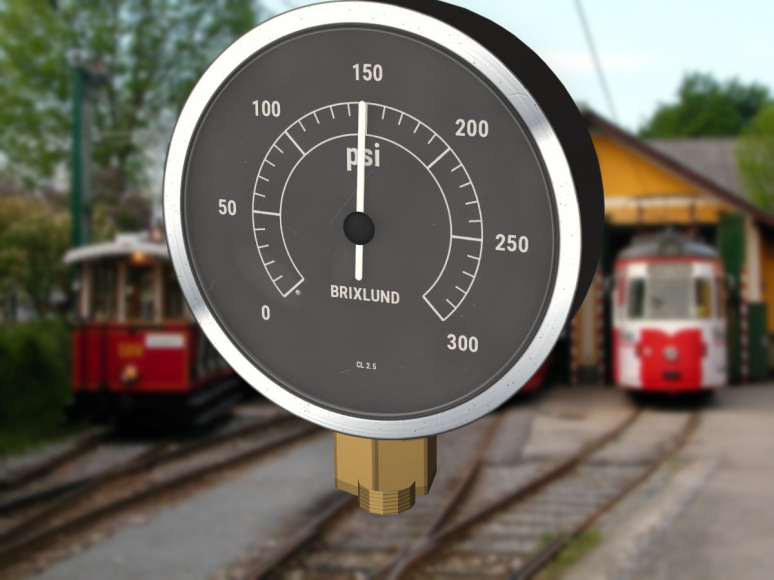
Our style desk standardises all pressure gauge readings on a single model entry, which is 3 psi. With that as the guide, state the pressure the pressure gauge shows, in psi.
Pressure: 150 psi
